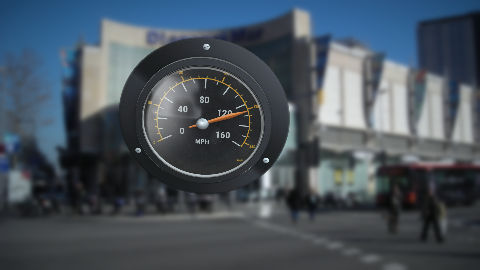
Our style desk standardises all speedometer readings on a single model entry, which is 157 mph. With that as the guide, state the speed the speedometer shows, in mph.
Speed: 125 mph
